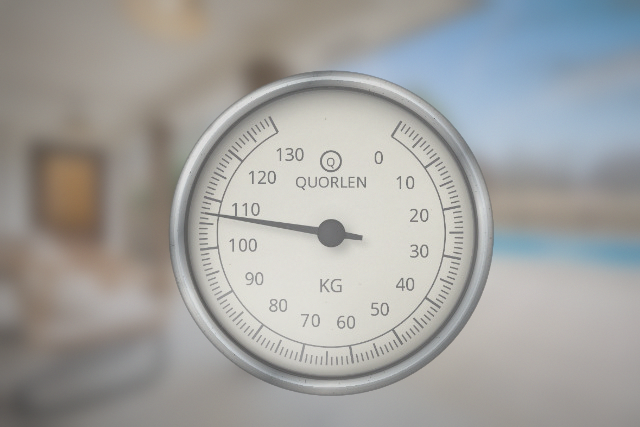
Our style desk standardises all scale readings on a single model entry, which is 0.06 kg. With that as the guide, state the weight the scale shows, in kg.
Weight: 107 kg
